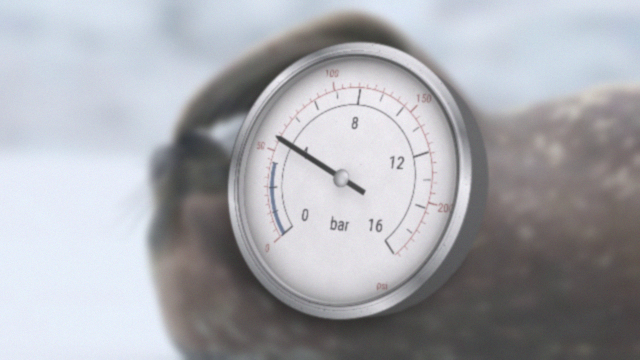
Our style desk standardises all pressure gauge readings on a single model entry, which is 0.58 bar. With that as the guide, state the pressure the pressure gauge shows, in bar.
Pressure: 4 bar
